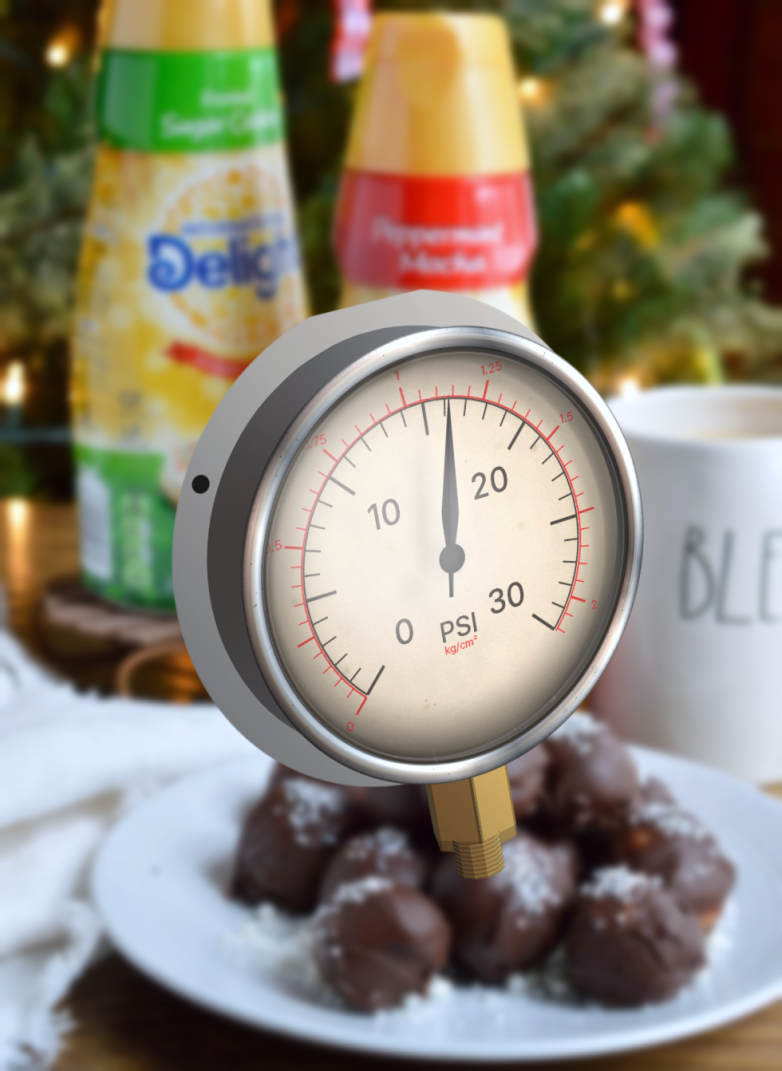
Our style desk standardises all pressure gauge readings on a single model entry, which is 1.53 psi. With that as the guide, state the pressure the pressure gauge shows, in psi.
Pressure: 16 psi
